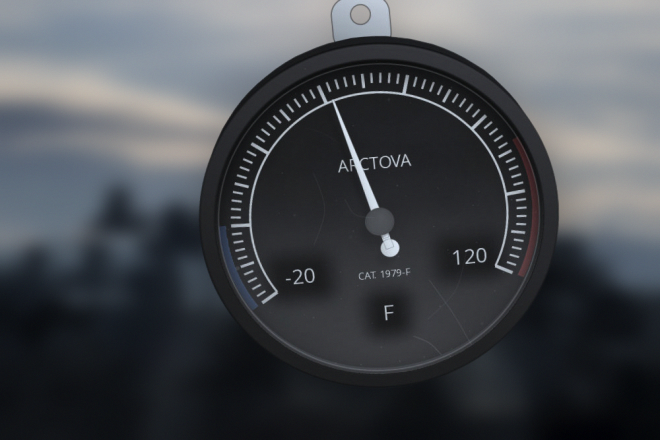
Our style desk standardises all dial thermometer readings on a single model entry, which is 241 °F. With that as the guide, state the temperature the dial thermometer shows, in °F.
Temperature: 42 °F
